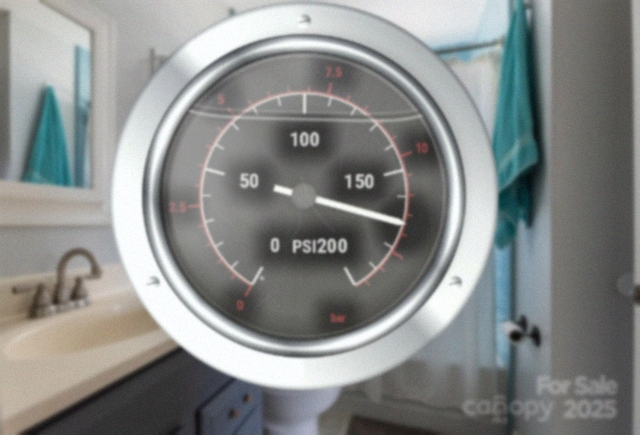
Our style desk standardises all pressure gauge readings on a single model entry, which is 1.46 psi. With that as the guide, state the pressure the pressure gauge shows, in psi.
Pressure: 170 psi
